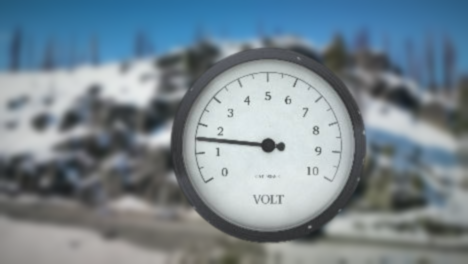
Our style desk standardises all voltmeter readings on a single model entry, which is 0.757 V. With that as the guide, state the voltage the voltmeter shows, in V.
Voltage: 1.5 V
